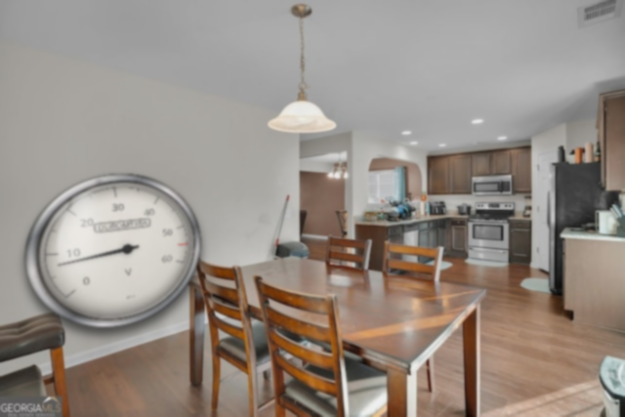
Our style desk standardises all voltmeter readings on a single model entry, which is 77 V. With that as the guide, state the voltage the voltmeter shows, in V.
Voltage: 7.5 V
